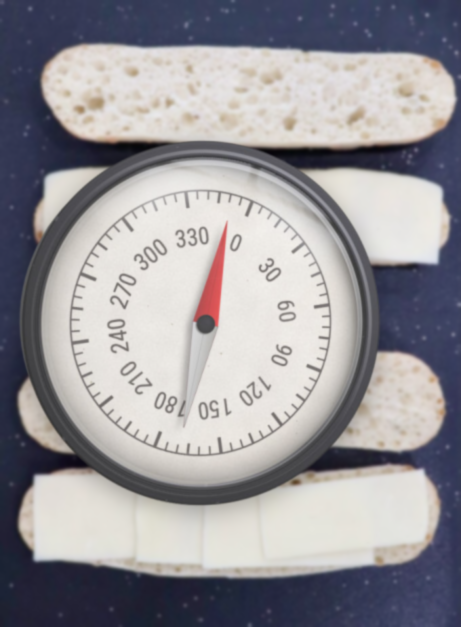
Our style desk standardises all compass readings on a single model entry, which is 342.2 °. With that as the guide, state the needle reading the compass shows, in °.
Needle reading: 350 °
